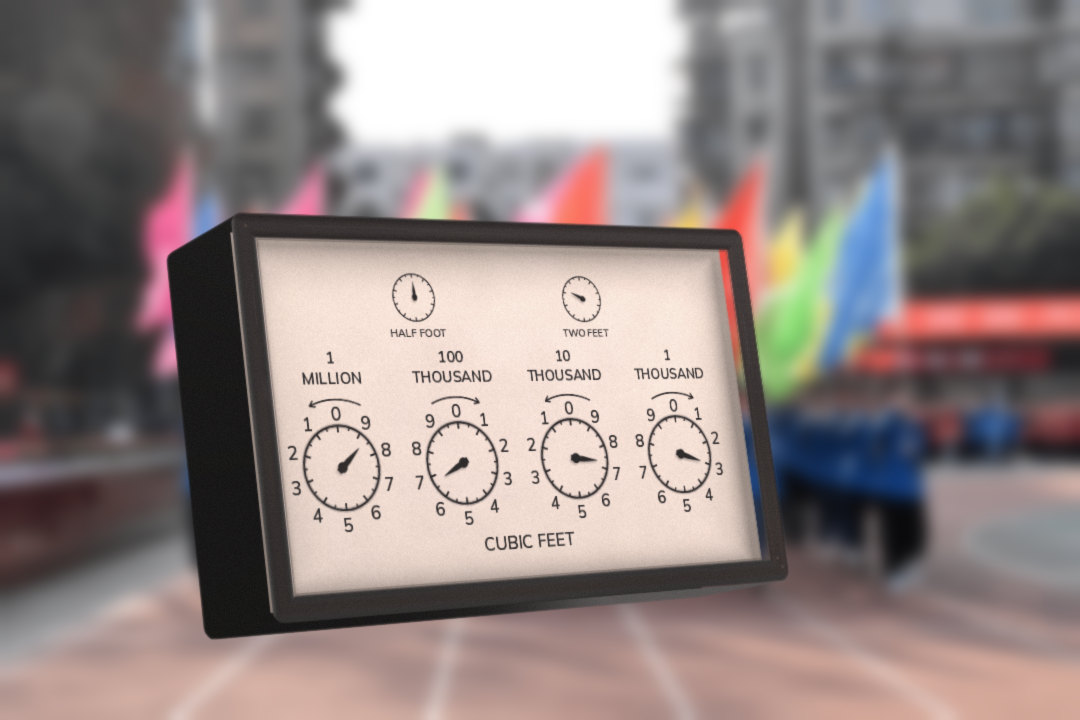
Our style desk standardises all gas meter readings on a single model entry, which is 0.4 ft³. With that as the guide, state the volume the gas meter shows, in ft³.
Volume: 867300 ft³
